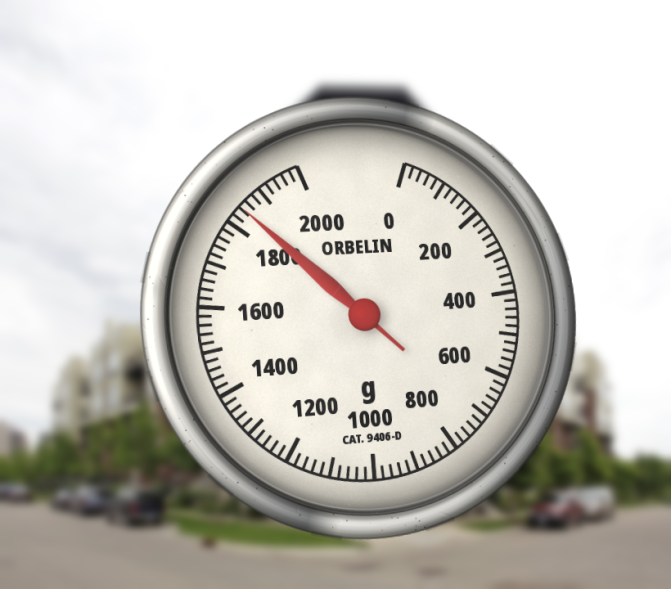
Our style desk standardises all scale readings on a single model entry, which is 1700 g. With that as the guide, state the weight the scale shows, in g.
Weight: 1840 g
